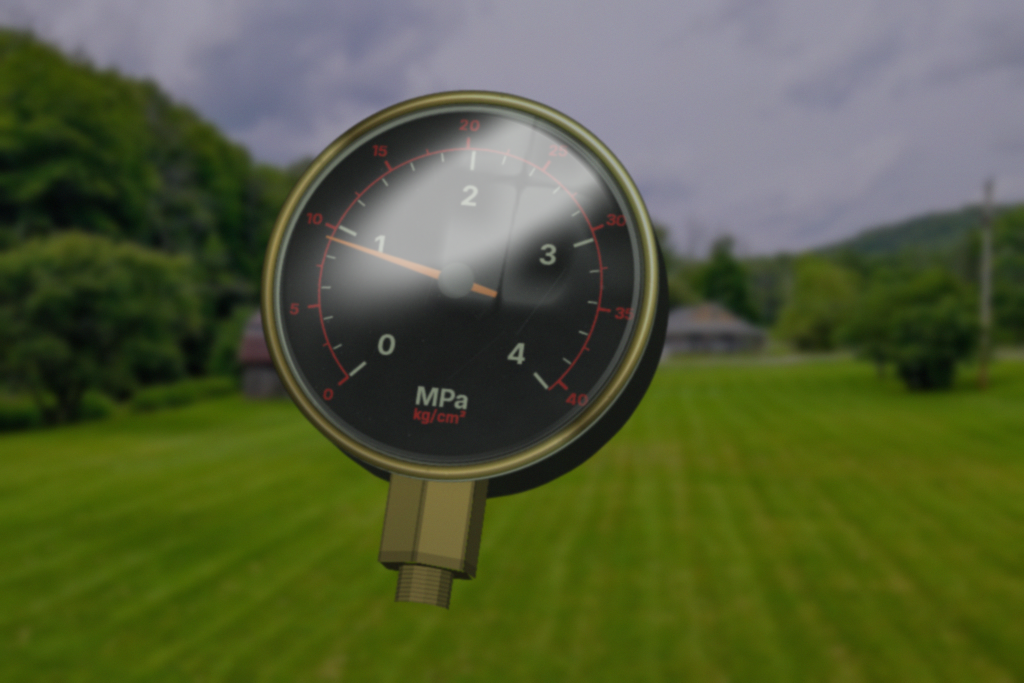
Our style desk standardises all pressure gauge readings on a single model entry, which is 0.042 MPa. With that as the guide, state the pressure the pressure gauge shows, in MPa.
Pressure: 0.9 MPa
